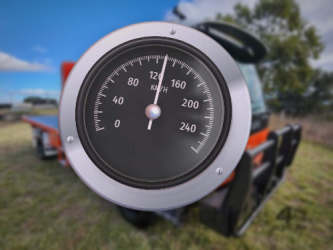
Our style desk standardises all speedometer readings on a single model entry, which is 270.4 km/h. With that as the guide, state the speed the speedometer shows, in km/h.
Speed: 130 km/h
